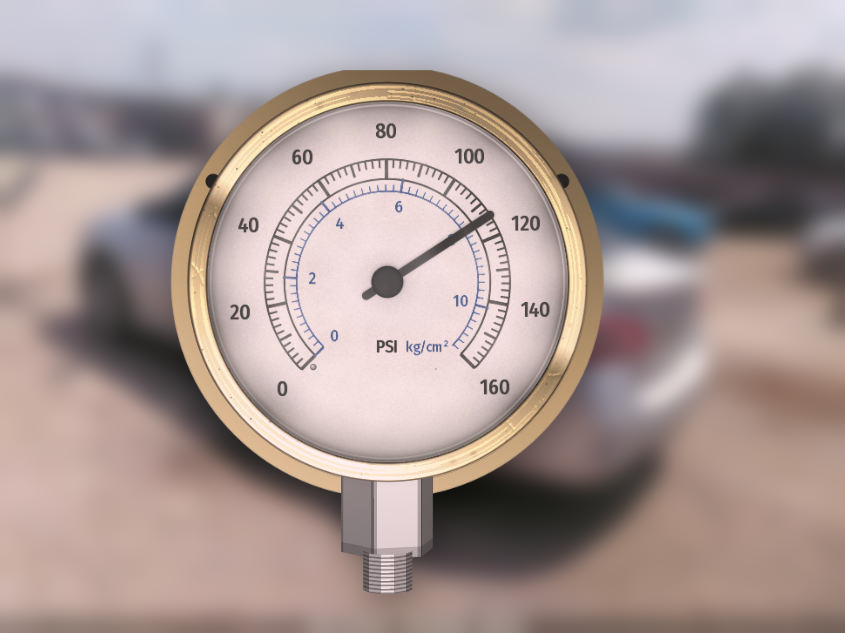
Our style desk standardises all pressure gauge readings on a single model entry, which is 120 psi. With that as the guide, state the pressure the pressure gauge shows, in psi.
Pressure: 114 psi
